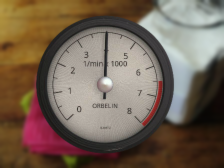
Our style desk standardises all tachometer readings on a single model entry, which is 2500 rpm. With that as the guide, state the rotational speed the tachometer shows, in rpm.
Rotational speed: 4000 rpm
